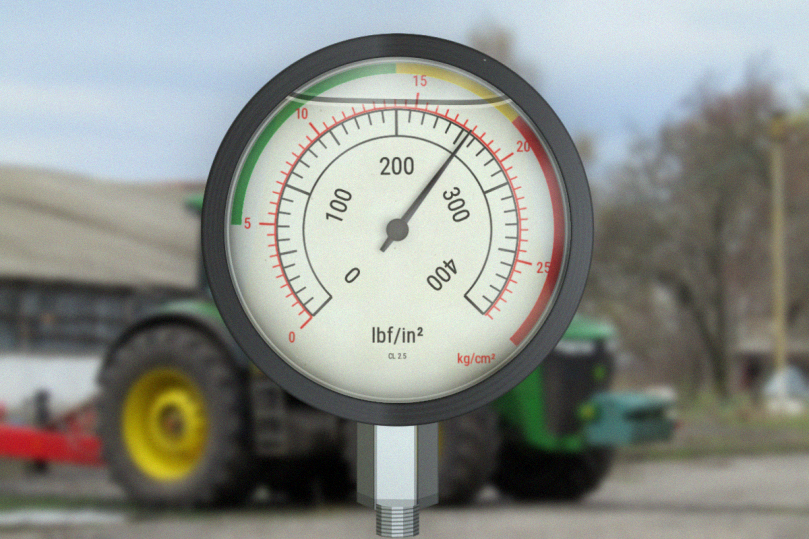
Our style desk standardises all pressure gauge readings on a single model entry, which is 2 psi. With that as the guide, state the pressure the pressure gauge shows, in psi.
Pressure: 255 psi
